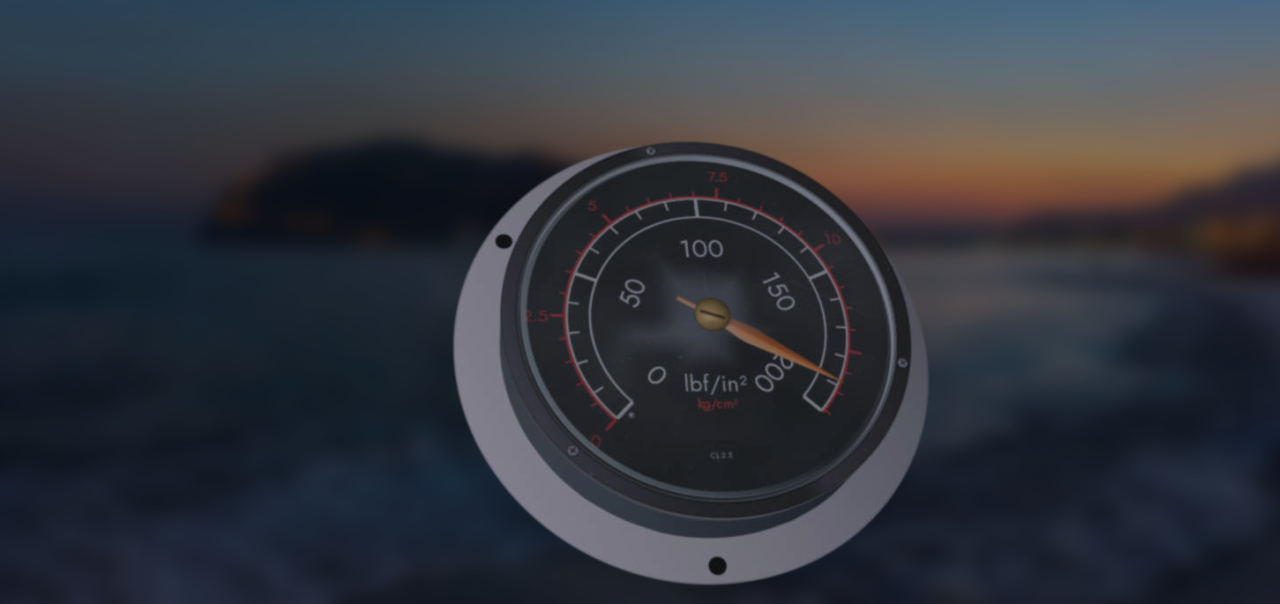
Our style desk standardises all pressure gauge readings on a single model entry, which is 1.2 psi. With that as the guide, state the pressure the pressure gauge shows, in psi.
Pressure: 190 psi
